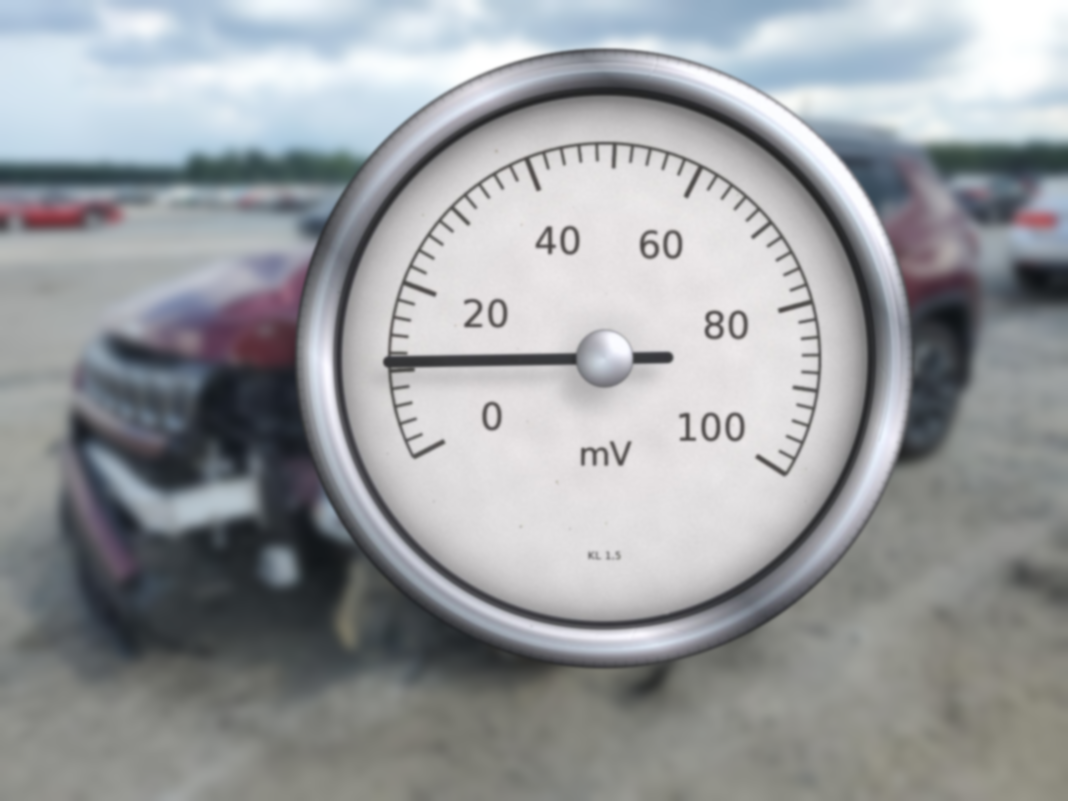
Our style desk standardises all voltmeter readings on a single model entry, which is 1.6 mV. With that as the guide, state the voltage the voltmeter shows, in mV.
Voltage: 11 mV
